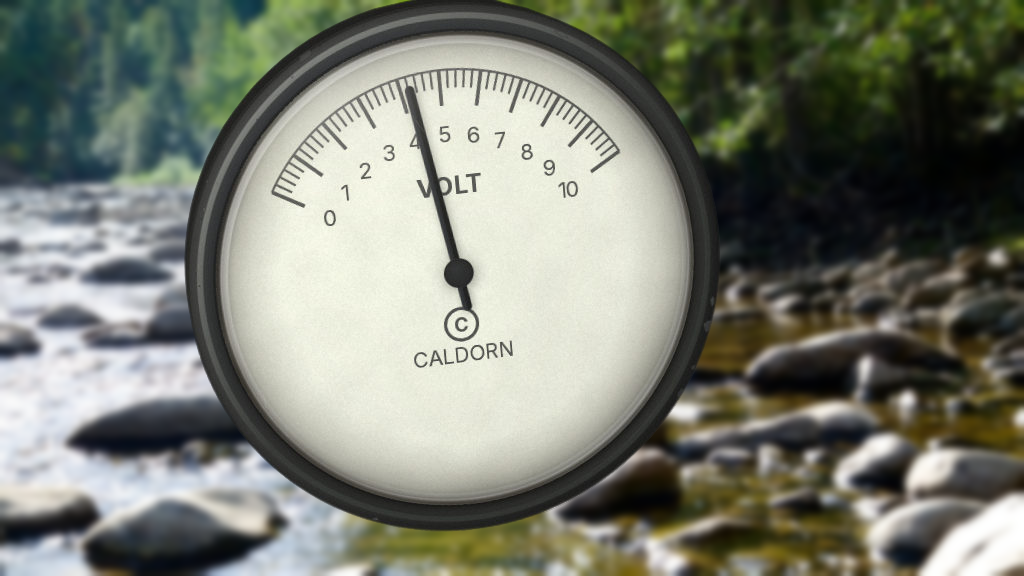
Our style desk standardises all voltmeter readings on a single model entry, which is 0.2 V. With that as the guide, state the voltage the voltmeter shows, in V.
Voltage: 4.2 V
